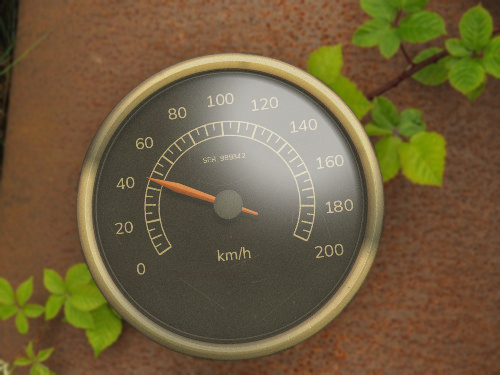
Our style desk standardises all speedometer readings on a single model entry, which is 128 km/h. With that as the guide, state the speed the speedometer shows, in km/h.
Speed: 45 km/h
